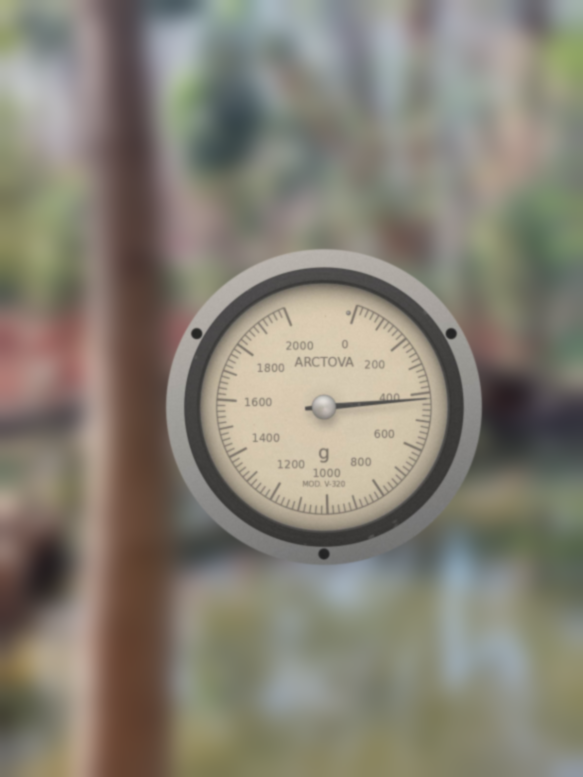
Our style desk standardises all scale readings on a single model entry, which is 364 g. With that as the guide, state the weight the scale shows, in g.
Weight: 420 g
